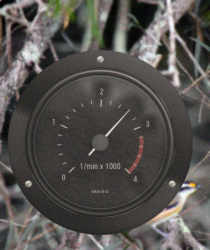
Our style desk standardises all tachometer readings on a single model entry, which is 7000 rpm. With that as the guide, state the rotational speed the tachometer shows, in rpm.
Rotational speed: 2600 rpm
